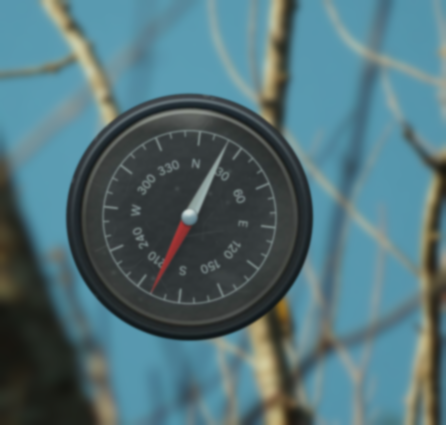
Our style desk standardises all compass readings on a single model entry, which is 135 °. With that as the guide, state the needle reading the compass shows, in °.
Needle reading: 200 °
